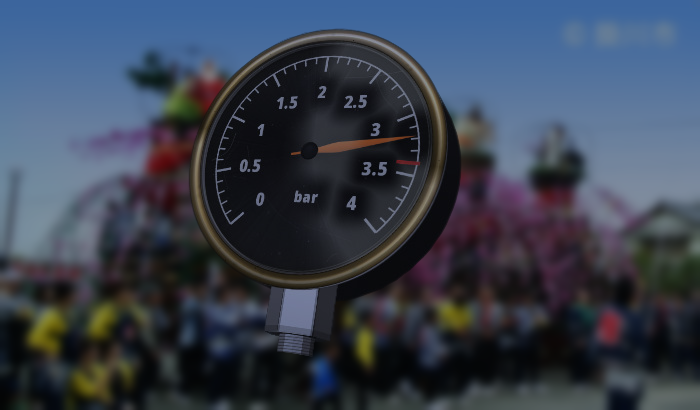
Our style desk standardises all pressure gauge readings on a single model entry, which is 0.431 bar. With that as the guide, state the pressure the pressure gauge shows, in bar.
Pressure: 3.2 bar
